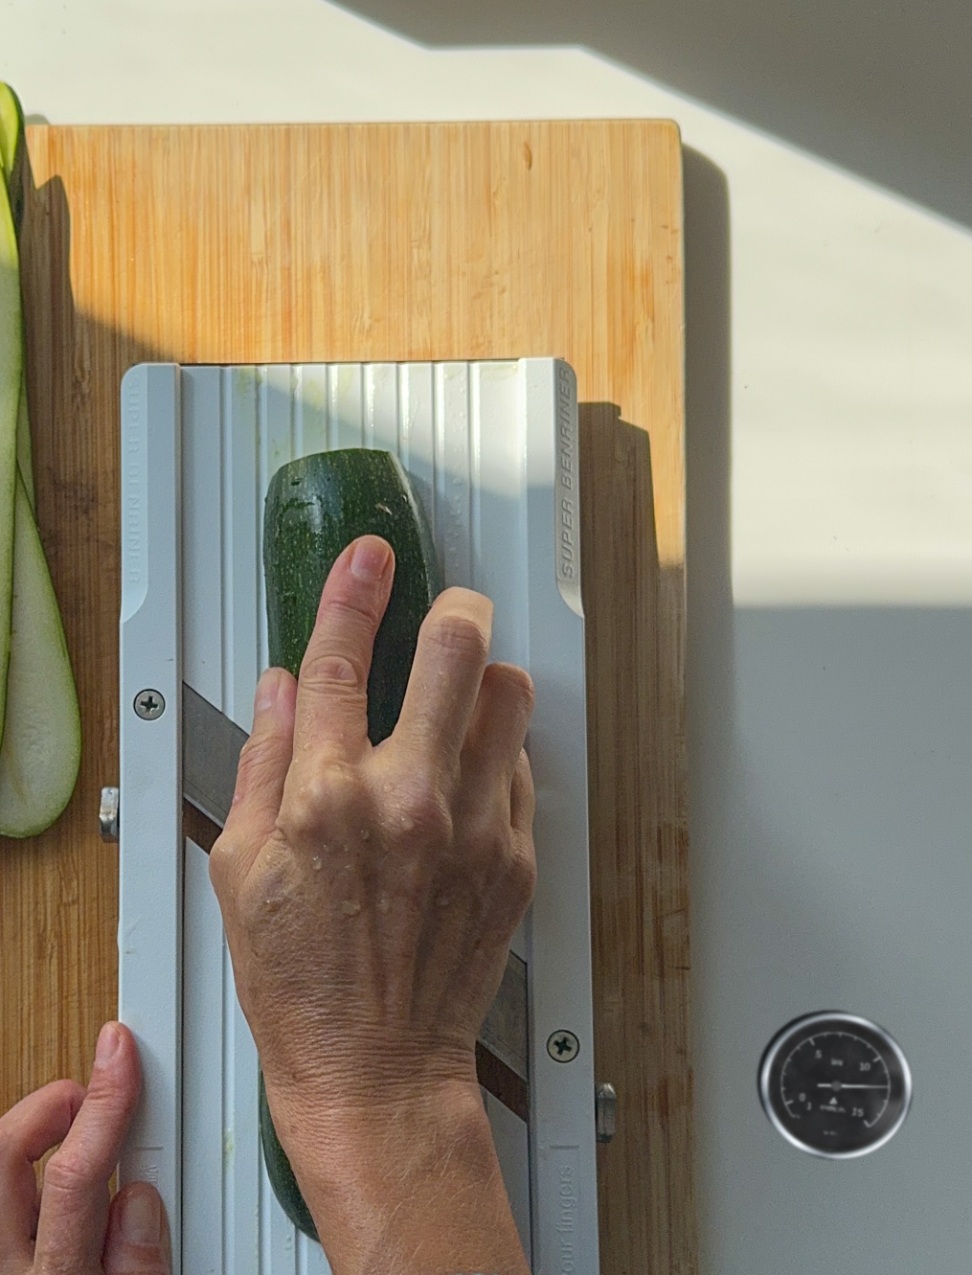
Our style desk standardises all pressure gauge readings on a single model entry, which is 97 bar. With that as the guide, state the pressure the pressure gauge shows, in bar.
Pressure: 12 bar
